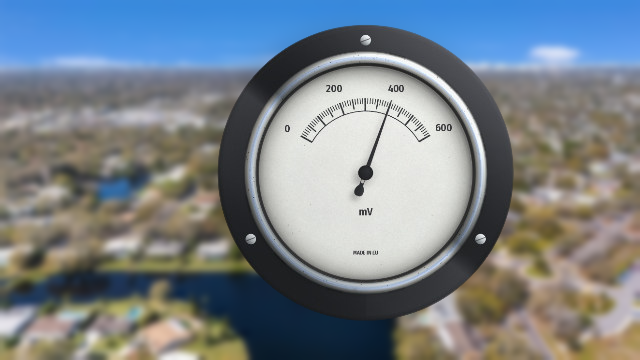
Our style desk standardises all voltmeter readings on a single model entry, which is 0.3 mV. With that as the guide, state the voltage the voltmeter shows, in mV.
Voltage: 400 mV
